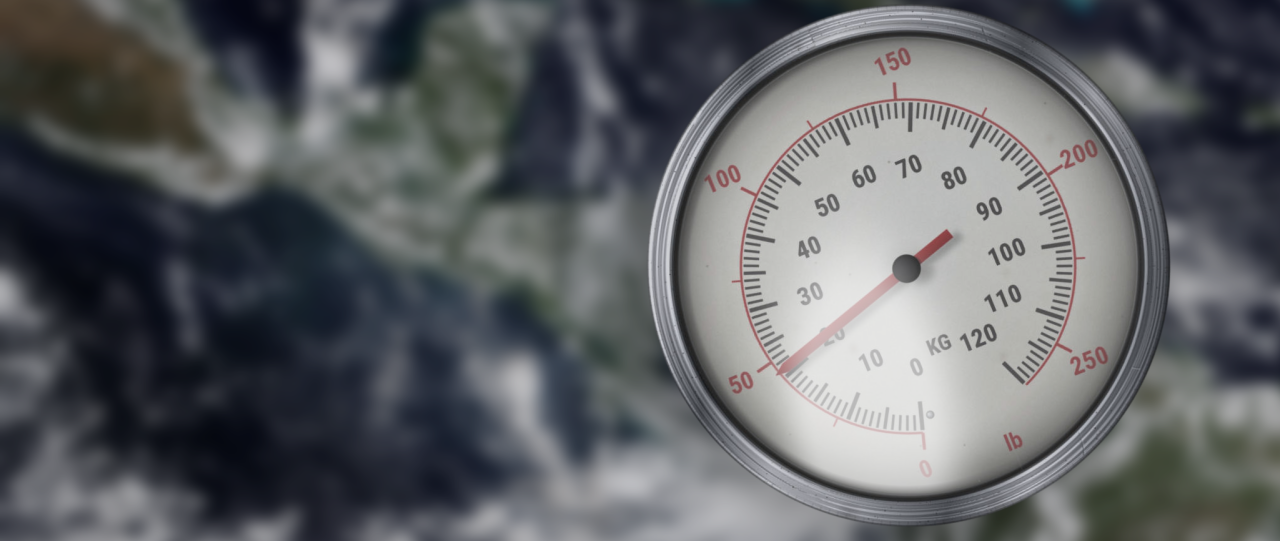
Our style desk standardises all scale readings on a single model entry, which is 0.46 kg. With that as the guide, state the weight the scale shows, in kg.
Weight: 21 kg
